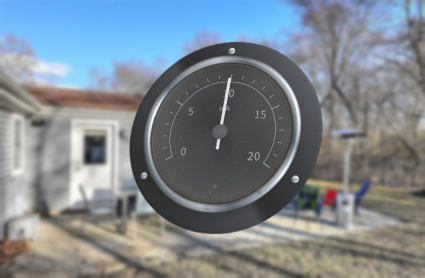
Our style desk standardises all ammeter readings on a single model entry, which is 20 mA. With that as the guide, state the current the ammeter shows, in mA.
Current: 10 mA
